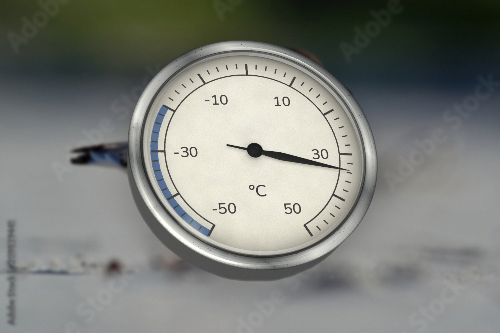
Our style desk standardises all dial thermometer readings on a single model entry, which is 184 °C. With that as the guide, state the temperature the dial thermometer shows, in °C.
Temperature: 34 °C
